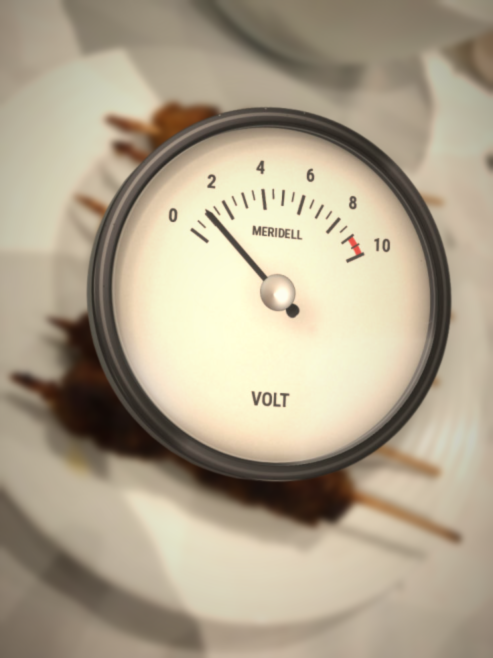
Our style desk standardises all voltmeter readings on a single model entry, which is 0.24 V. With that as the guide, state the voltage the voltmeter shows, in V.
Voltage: 1 V
